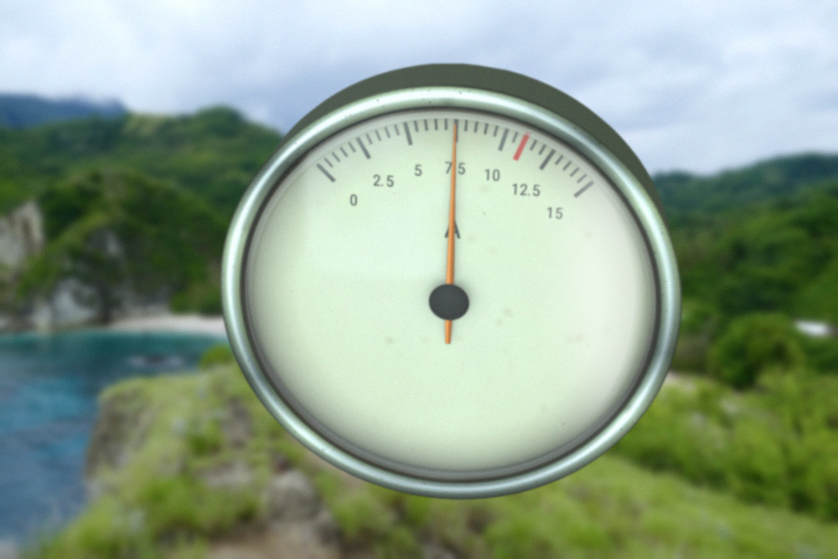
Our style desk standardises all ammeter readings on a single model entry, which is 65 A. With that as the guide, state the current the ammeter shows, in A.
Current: 7.5 A
